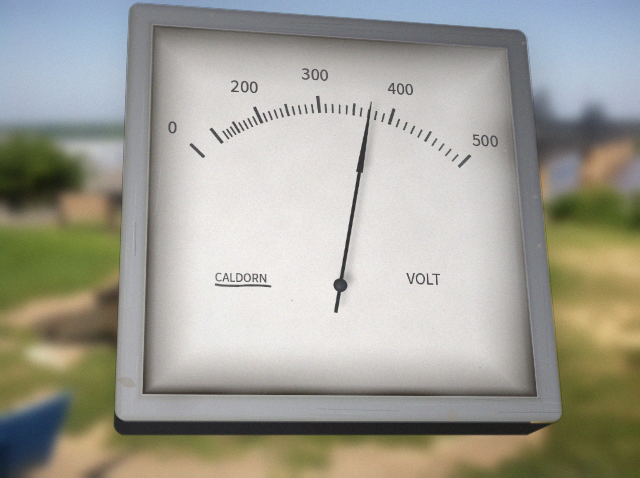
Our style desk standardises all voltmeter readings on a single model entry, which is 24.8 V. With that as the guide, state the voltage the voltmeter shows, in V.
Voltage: 370 V
